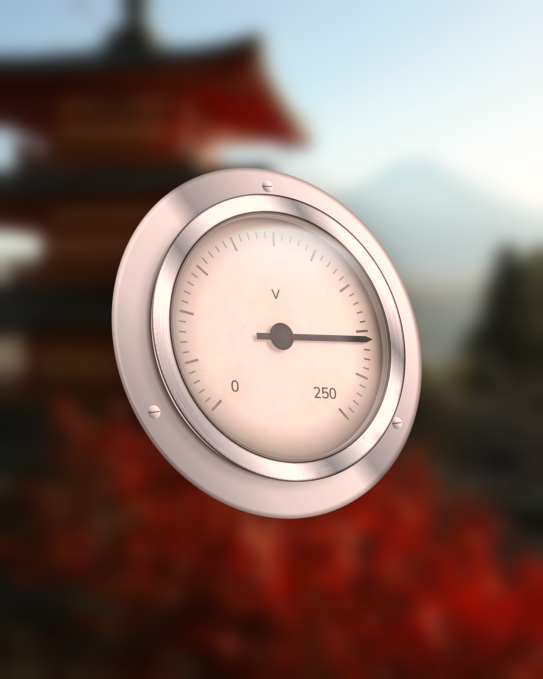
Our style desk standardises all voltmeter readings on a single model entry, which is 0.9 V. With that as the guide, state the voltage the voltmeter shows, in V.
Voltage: 205 V
